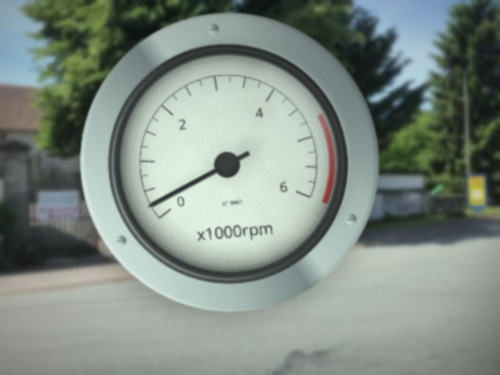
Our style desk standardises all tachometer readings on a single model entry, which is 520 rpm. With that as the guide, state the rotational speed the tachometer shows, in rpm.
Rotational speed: 250 rpm
